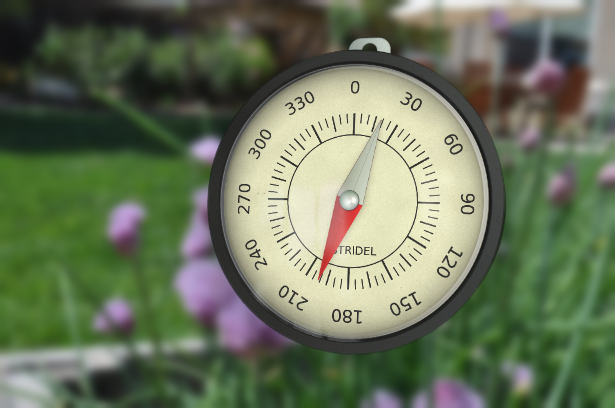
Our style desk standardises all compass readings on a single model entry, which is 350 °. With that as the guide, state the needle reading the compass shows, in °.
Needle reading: 200 °
